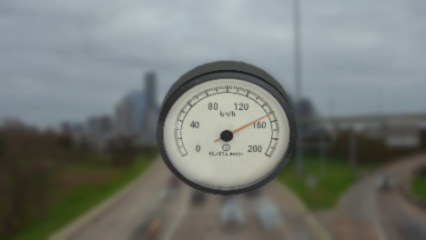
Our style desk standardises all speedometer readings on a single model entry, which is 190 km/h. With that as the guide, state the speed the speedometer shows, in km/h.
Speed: 150 km/h
